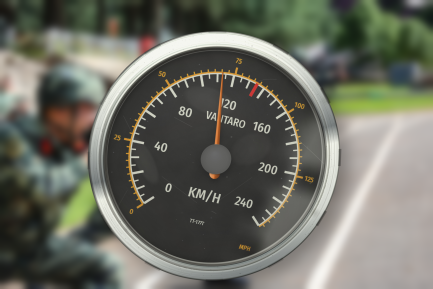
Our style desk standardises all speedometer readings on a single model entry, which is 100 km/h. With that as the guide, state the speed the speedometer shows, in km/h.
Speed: 112.5 km/h
